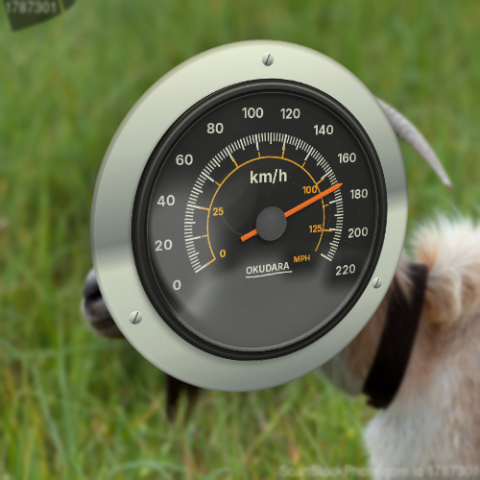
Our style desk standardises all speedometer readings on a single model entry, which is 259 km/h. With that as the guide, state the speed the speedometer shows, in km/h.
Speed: 170 km/h
